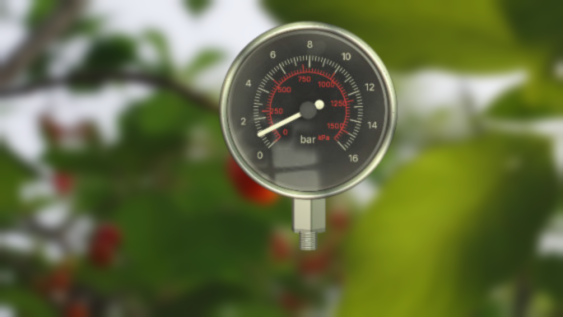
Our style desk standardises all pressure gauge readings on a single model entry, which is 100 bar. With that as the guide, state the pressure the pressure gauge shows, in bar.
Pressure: 1 bar
